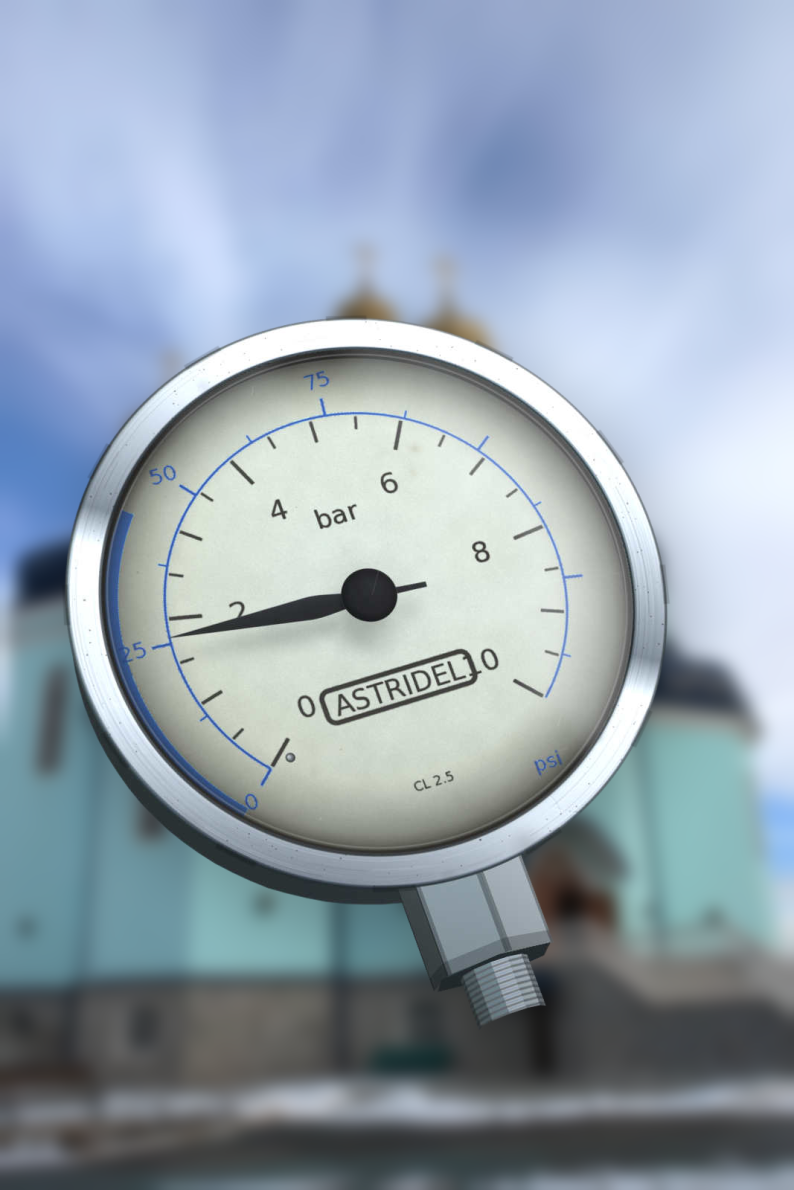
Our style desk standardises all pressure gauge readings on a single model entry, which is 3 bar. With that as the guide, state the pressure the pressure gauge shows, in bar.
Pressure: 1.75 bar
